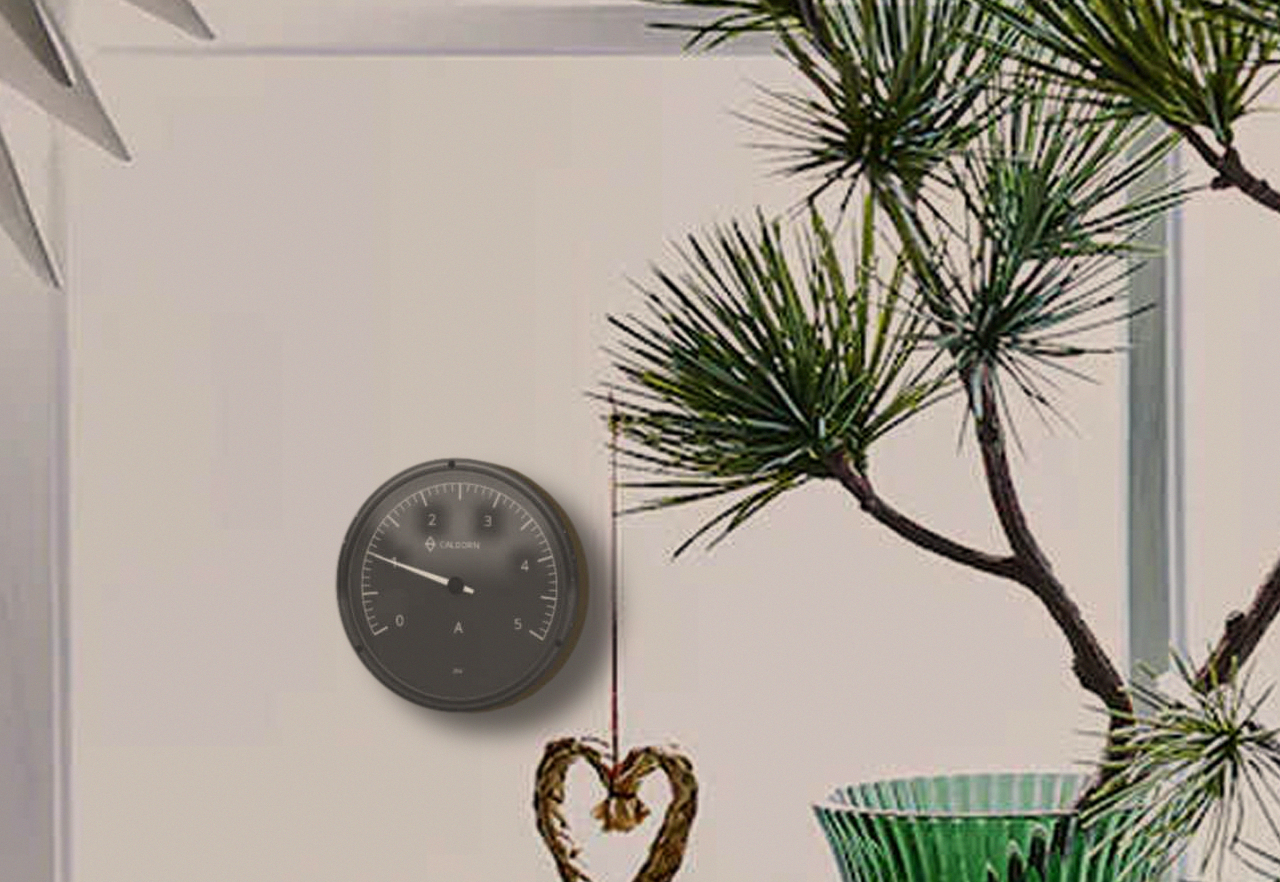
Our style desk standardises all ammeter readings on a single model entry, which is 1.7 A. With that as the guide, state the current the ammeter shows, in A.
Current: 1 A
